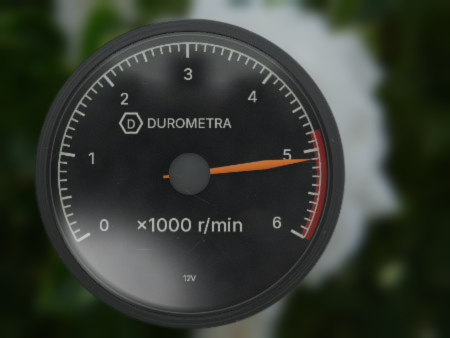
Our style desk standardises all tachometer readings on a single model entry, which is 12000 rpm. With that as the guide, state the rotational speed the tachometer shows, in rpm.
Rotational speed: 5100 rpm
